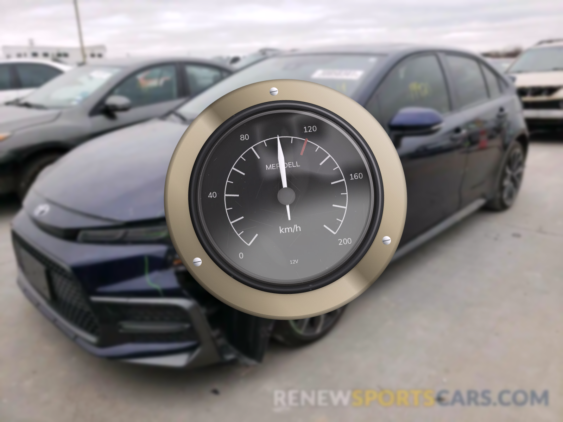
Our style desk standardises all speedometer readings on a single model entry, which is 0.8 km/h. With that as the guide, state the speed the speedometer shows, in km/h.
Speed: 100 km/h
